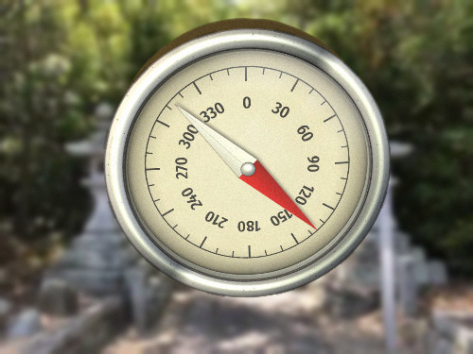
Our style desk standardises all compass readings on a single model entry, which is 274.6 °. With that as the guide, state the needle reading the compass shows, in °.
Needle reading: 135 °
